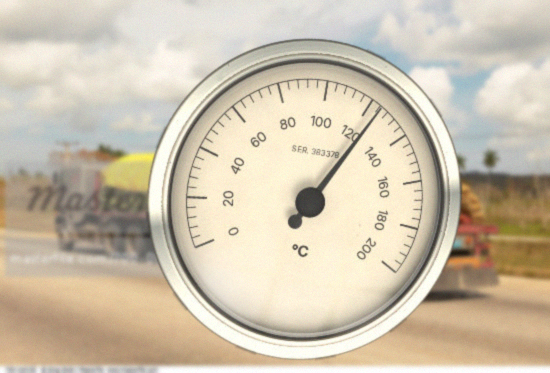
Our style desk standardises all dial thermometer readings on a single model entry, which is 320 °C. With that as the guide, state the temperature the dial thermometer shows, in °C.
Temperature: 124 °C
